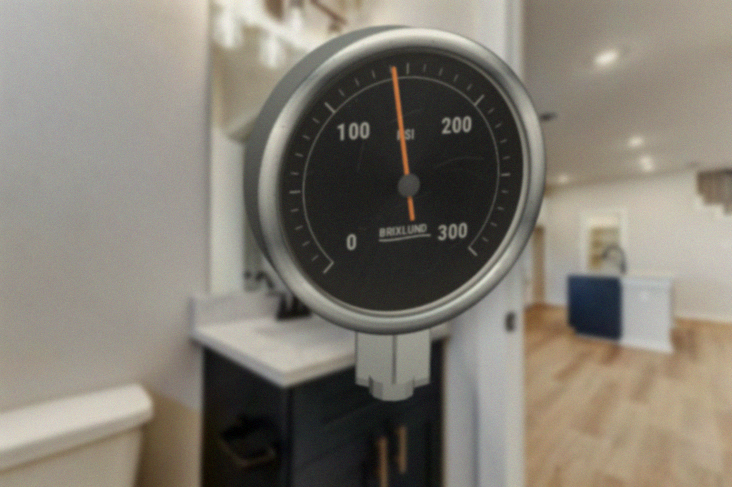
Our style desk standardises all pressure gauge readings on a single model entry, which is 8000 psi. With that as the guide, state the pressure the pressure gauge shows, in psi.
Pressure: 140 psi
